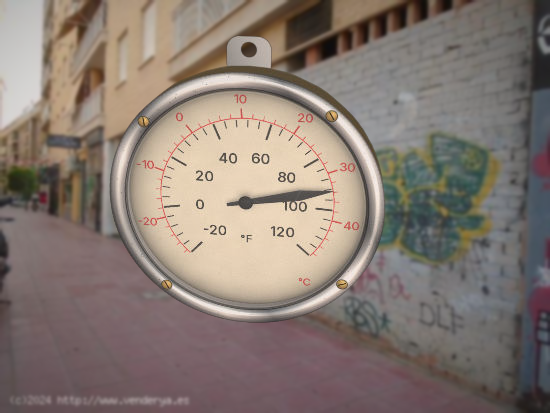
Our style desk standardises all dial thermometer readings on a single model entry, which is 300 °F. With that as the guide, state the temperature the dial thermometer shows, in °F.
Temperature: 92 °F
